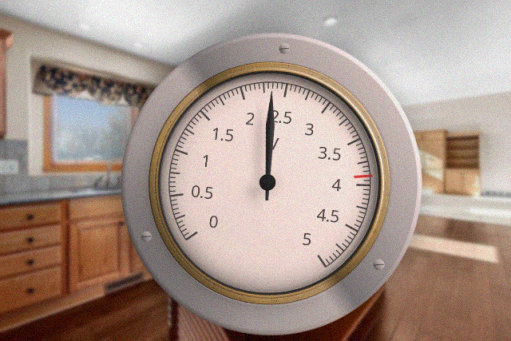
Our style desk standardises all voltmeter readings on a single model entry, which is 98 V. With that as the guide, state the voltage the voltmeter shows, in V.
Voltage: 2.35 V
